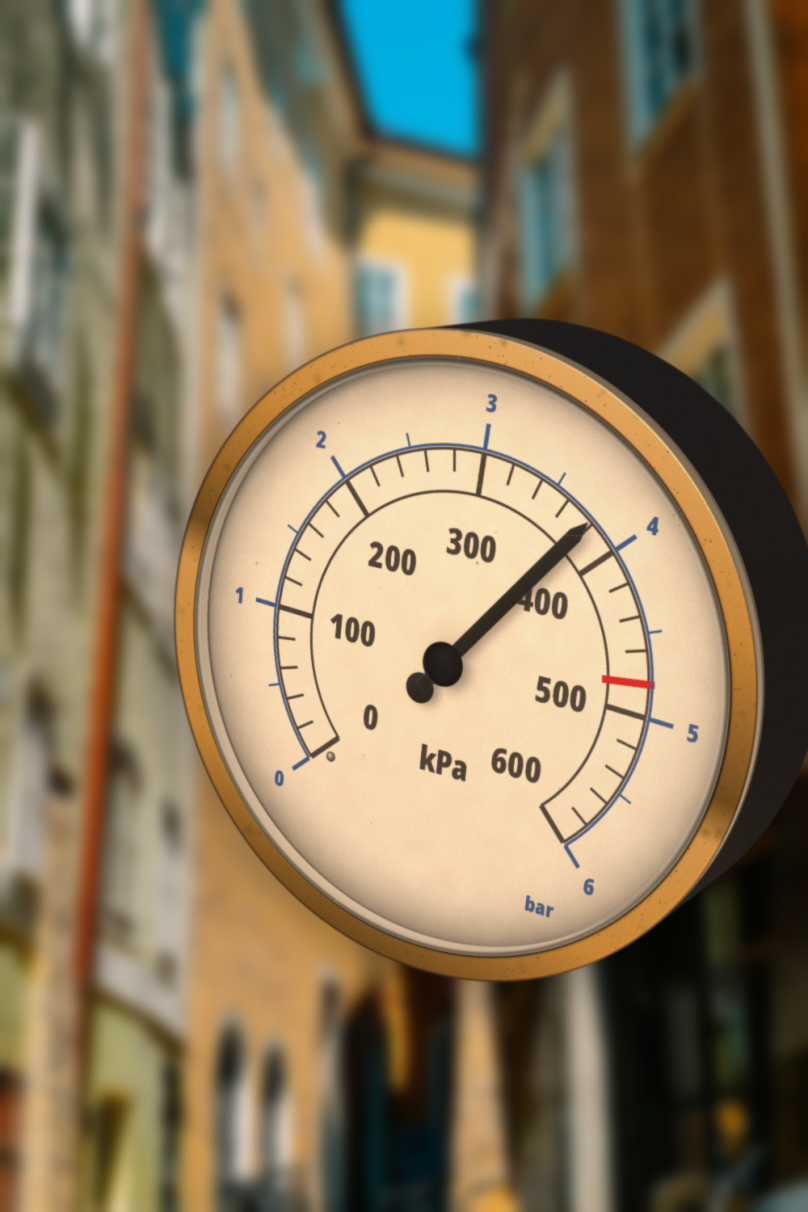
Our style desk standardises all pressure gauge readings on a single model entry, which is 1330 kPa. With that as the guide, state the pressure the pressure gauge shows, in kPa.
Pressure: 380 kPa
